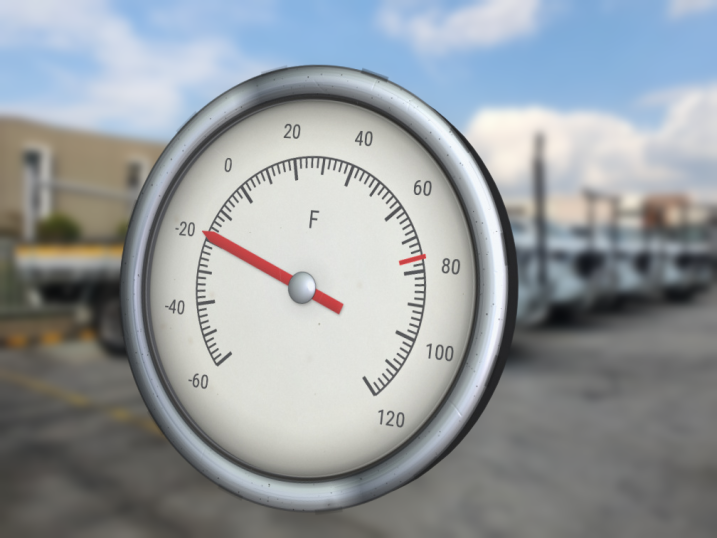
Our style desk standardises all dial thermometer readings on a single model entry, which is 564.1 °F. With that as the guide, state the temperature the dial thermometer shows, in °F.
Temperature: -18 °F
